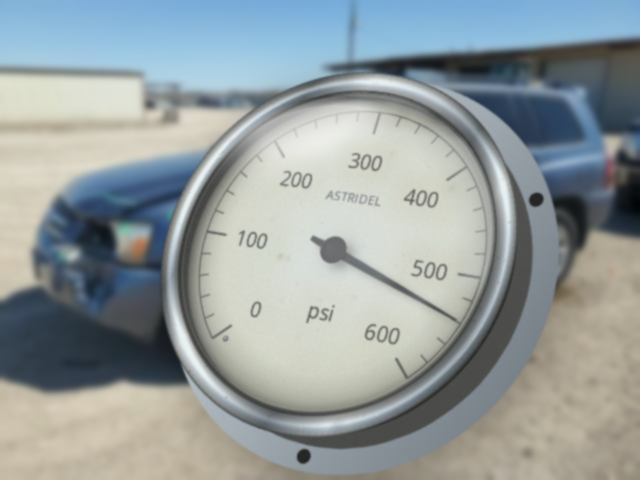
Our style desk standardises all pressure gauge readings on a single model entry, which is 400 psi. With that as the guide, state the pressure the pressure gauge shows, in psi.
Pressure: 540 psi
